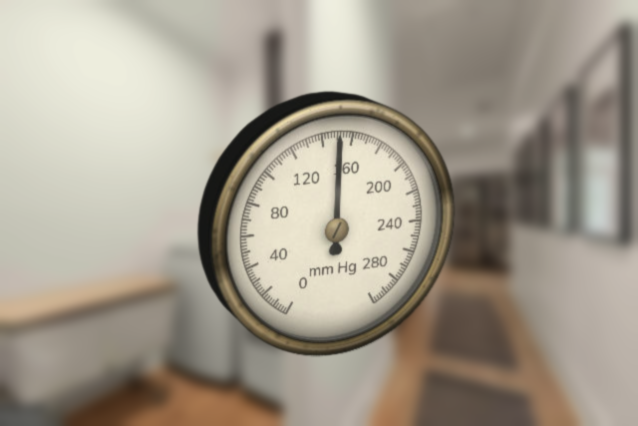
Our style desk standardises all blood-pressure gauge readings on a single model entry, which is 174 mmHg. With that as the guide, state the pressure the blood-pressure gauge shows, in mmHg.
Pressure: 150 mmHg
